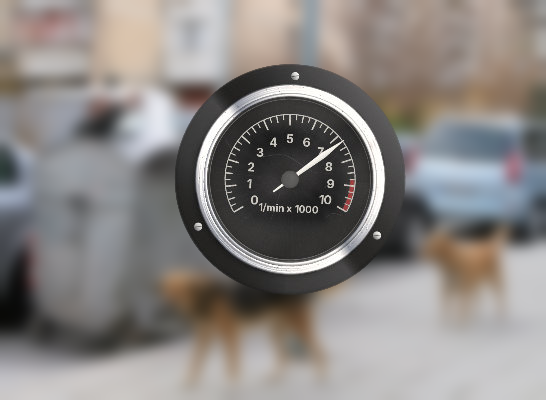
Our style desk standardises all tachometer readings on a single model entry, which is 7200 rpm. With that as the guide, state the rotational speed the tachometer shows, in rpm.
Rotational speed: 7250 rpm
